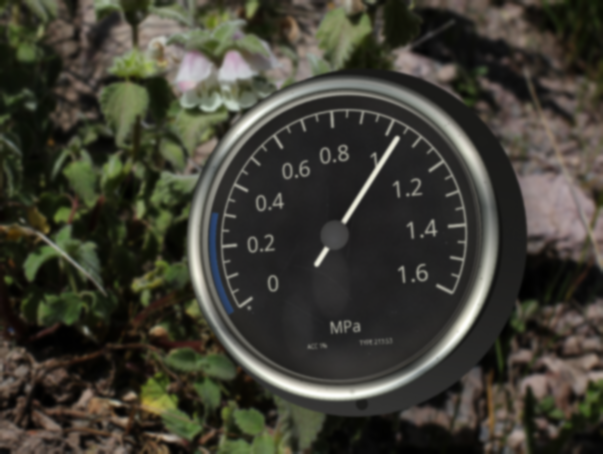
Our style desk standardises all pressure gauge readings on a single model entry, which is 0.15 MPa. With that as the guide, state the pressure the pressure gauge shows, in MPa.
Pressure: 1.05 MPa
